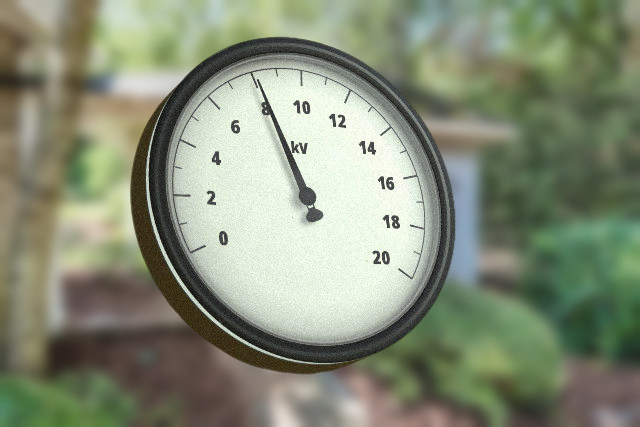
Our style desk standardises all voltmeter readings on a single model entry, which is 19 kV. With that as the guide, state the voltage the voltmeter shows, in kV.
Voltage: 8 kV
